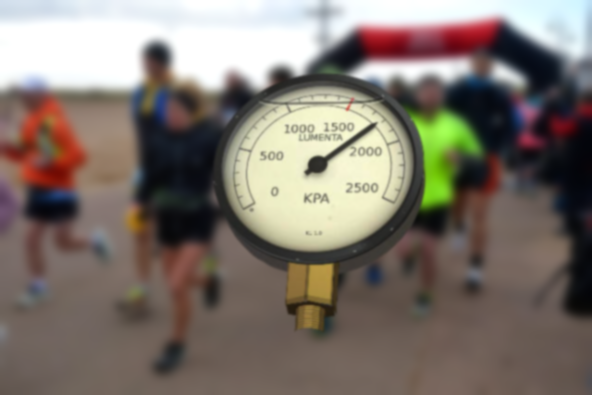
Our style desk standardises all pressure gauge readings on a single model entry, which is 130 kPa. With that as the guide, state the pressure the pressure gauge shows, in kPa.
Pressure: 1800 kPa
